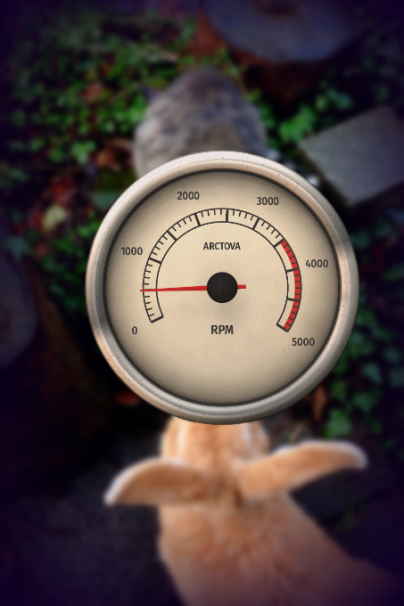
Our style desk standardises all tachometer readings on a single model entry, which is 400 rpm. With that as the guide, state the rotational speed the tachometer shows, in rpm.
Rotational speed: 500 rpm
